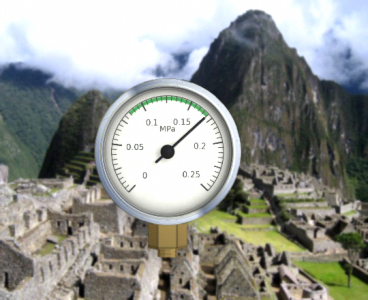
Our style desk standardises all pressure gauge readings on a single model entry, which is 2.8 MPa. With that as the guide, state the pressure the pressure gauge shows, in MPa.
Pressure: 0.17 MPa
